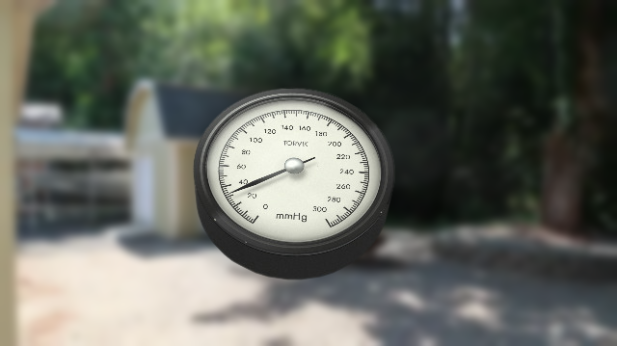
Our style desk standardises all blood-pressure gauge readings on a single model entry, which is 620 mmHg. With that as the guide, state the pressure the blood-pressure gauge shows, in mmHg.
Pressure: 30 mmHg
